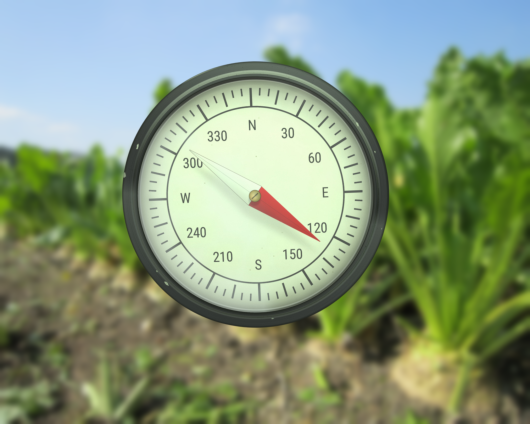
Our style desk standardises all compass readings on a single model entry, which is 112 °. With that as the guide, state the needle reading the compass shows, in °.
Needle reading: 127.5 °
